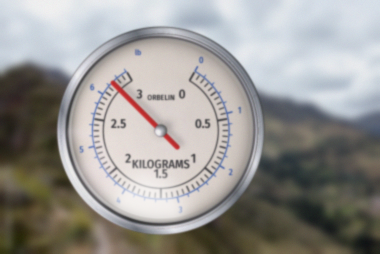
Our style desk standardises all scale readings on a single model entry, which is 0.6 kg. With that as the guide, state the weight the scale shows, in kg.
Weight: 2.85 kg
